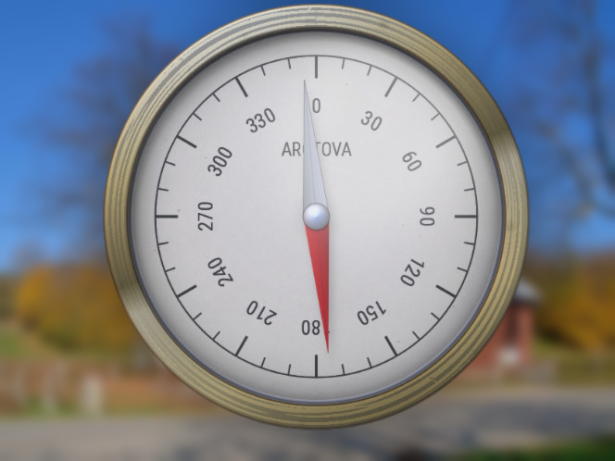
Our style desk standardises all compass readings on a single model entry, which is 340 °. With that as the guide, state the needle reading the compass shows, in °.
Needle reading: 175 °
